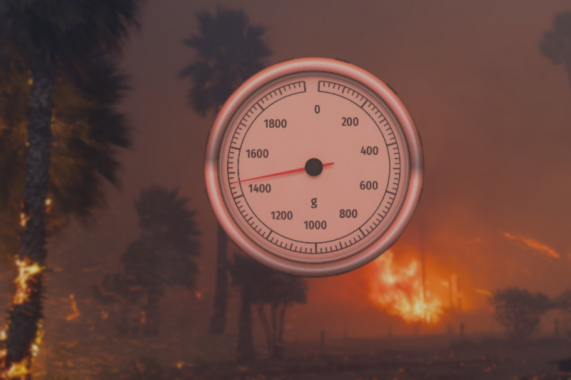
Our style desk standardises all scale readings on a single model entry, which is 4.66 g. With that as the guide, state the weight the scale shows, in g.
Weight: 1460 g
